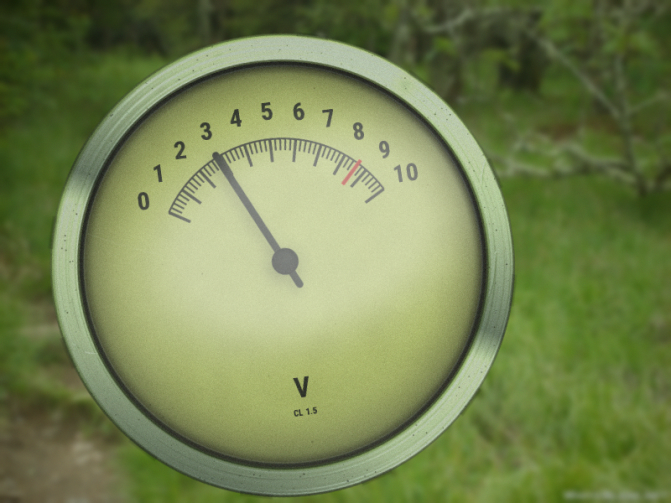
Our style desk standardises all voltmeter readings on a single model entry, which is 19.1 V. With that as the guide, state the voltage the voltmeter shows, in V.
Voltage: 2.8 V
